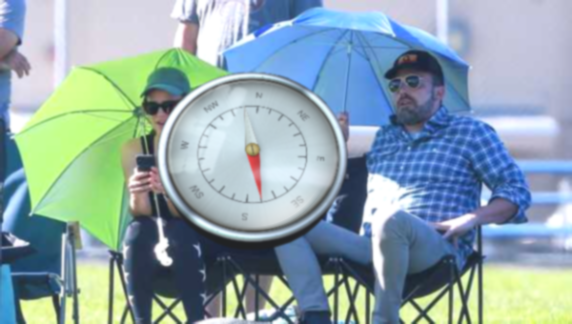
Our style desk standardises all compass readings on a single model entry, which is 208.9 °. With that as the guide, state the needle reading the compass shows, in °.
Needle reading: 165 °
